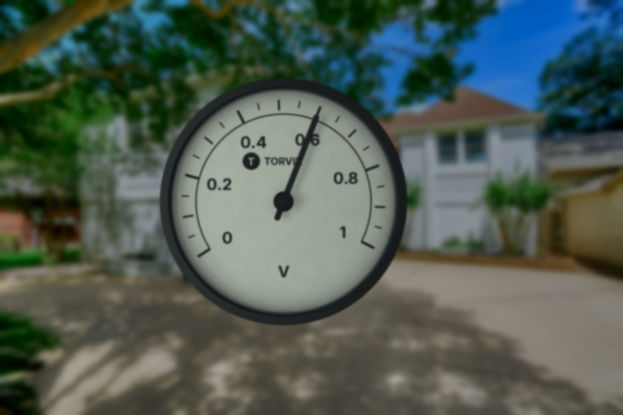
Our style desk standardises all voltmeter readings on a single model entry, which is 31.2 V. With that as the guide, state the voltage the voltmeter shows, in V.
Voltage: 0.6 V
